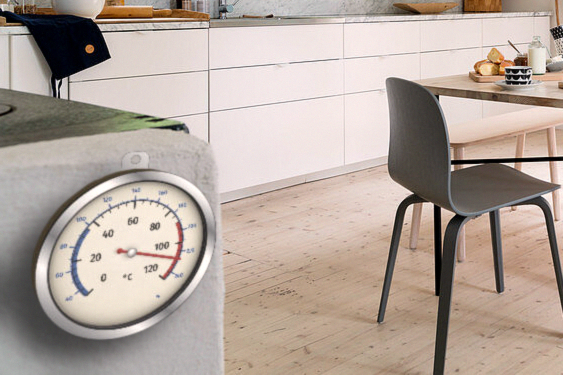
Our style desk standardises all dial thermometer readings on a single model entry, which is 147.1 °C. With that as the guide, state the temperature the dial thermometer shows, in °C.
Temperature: 108 °C
